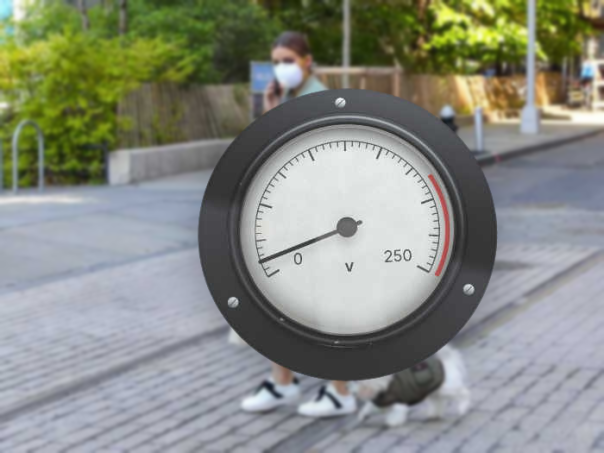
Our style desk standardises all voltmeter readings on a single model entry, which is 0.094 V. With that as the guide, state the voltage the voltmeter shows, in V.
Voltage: 10 V
